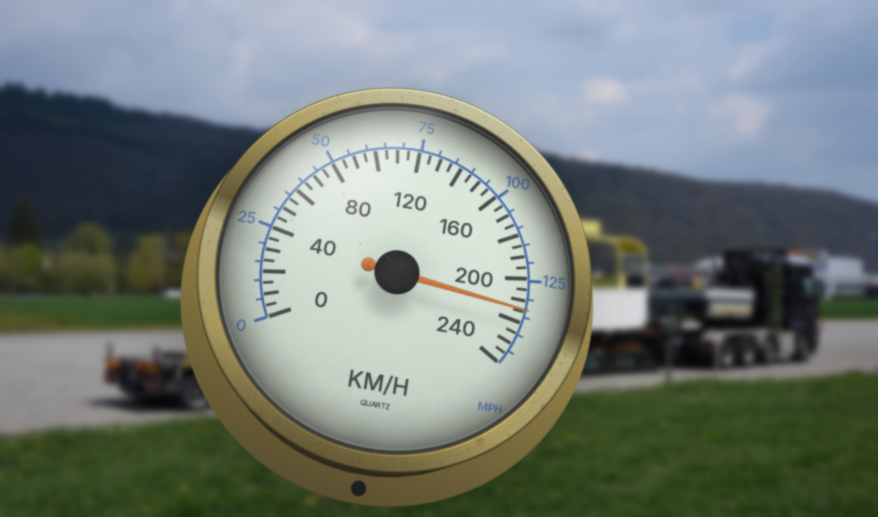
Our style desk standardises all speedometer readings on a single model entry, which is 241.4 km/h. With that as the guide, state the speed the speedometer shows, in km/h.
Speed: 215 km/h
